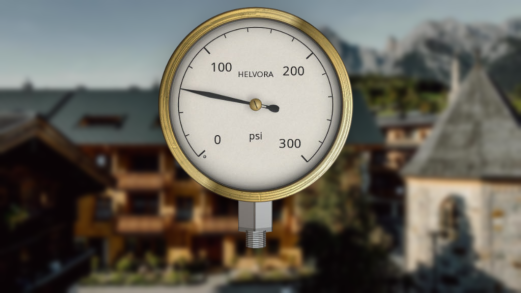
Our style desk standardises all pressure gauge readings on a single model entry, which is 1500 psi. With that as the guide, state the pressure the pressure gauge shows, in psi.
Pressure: 60 psi
